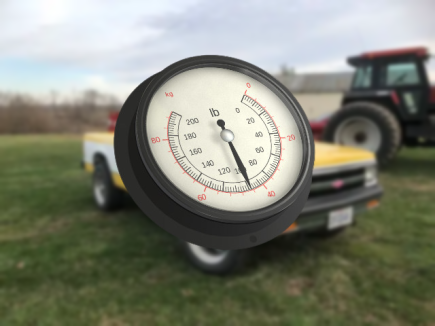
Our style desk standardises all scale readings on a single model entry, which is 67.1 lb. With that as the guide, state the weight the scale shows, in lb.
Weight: 100 lb
